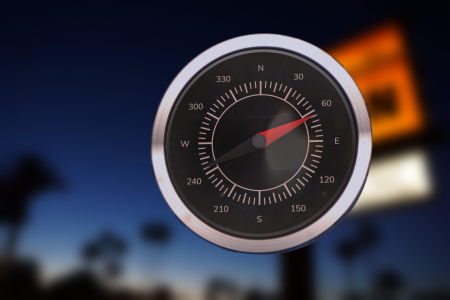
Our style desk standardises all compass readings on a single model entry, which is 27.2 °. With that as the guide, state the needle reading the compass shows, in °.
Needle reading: 65 °
